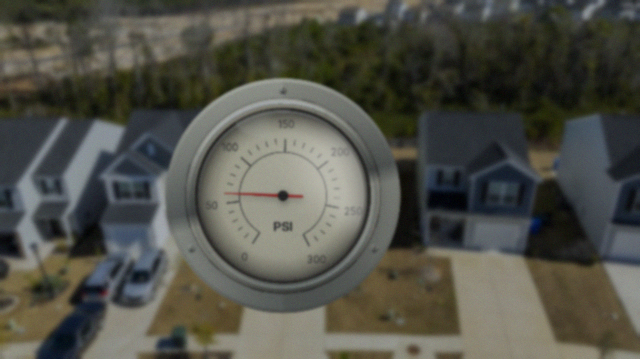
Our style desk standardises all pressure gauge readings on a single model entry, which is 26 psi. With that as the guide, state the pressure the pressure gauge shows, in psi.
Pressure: 60 psi
